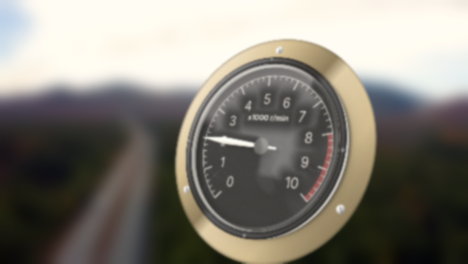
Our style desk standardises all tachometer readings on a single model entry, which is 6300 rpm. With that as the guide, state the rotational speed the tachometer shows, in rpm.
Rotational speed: 2000 rpm
